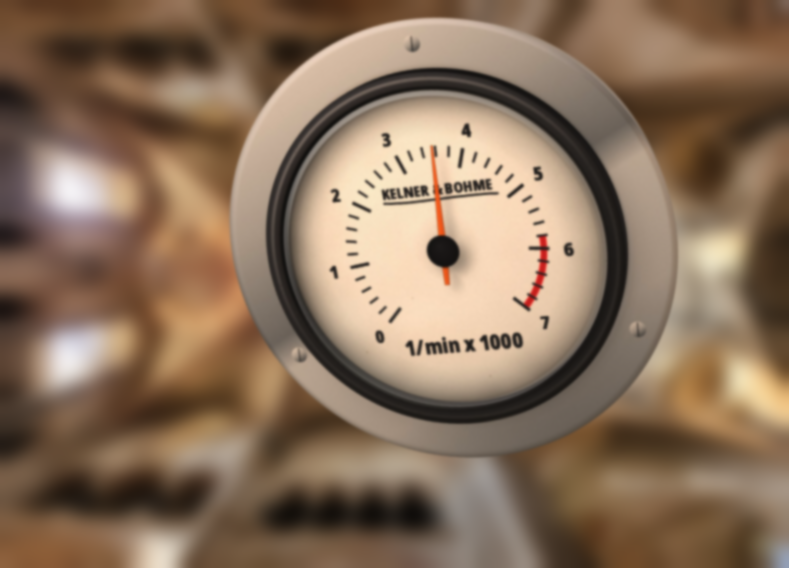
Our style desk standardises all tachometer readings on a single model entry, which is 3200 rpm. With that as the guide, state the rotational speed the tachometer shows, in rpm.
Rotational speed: 3600 rpm
